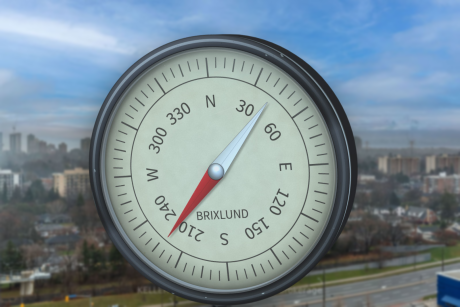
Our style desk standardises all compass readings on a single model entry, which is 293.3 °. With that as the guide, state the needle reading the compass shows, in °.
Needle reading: 222.5 °
